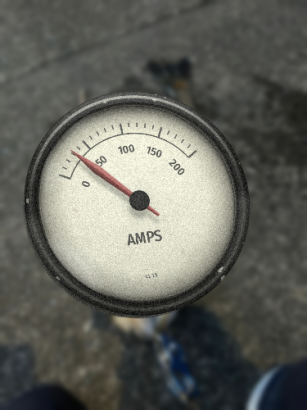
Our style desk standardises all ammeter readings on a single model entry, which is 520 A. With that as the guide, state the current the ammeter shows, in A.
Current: 30 A
